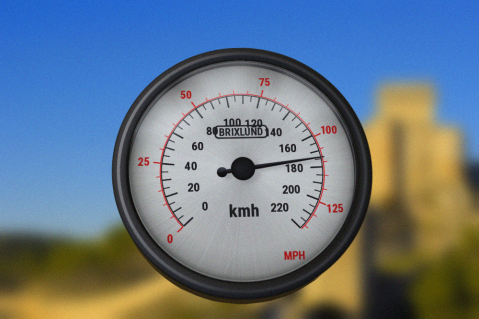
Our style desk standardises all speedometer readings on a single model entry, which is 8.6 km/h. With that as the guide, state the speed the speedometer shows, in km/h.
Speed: 175 km/h
